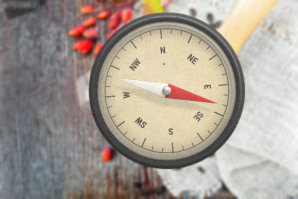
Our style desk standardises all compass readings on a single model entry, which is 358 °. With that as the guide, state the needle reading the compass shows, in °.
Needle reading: 110 °
